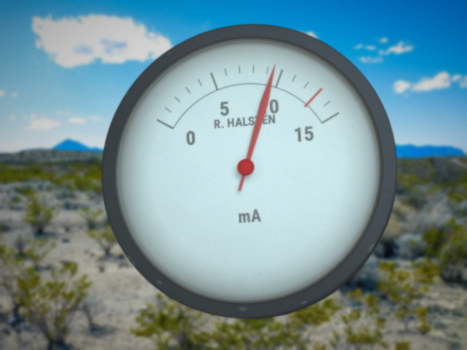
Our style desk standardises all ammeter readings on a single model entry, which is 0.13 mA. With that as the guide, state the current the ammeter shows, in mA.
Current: 9.5 mA
